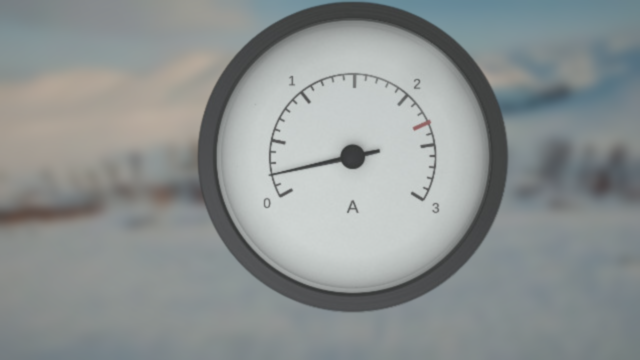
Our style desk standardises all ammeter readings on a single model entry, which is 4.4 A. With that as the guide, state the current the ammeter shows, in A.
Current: 0.2 A
